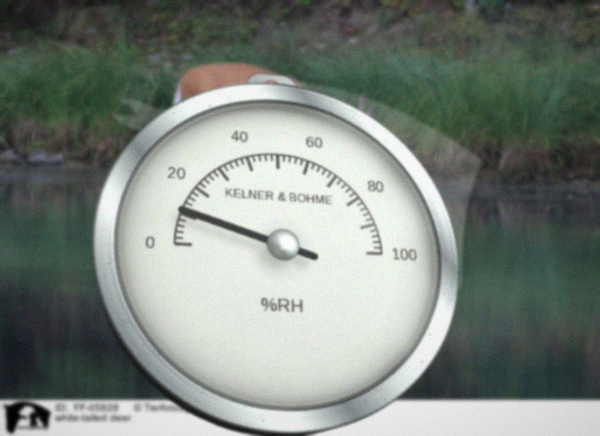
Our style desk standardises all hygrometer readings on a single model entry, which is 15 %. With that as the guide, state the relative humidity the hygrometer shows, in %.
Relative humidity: 10 %
